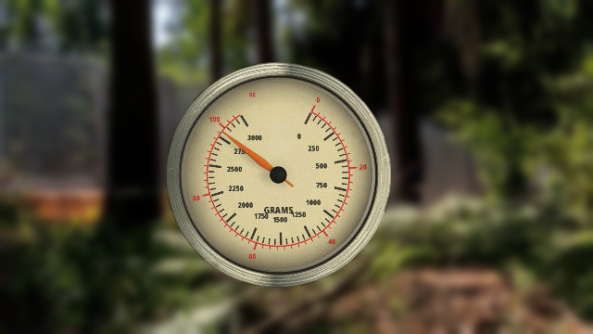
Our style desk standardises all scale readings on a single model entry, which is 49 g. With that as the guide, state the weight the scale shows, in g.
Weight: 2800 g
